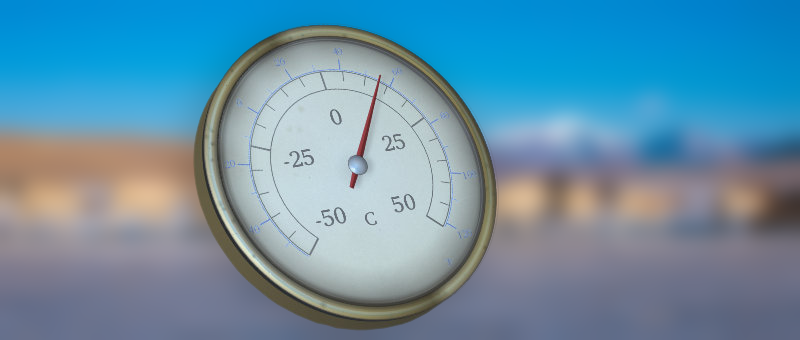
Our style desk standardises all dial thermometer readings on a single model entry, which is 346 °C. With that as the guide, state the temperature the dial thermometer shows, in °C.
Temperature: 12.5 °C
